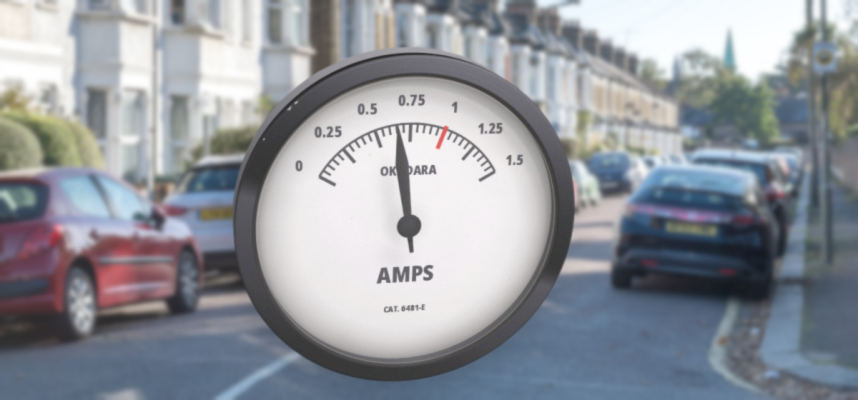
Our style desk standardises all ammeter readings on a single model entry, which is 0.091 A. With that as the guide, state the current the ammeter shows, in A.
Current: 0.65 A
